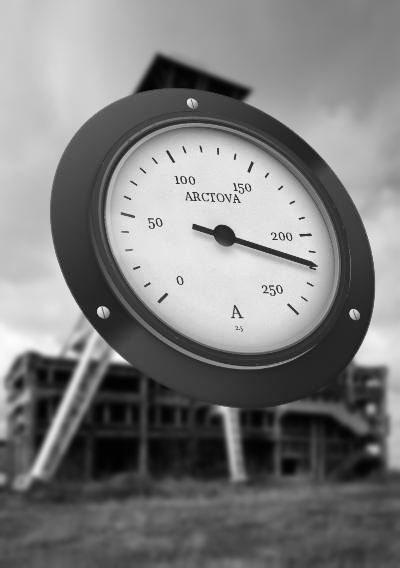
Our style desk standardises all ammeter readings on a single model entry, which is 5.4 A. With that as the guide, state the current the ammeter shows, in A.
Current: 220 A
